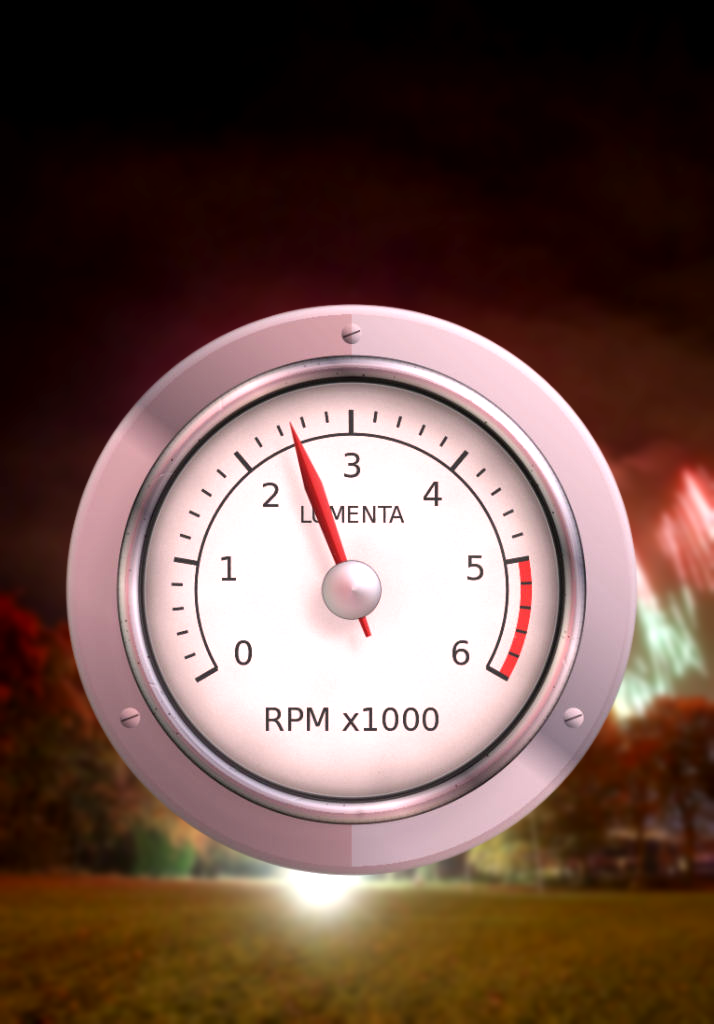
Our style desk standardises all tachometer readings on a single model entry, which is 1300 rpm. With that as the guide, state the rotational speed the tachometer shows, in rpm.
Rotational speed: 2500 rpm
